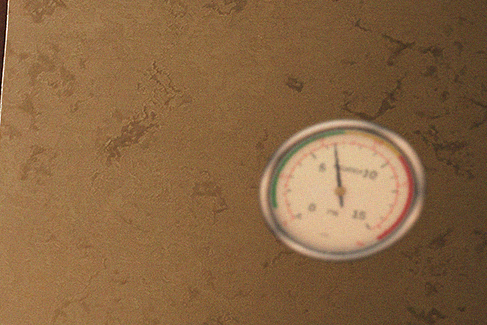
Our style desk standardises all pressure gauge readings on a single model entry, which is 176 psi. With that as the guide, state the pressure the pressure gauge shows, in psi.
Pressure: 6.5 psi
